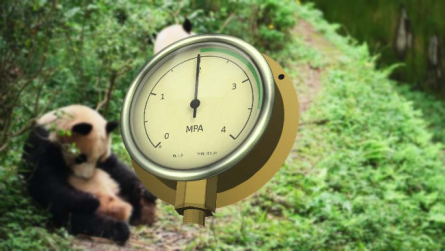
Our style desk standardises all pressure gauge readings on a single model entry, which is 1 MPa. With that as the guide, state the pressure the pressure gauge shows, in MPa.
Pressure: 2 MPa
